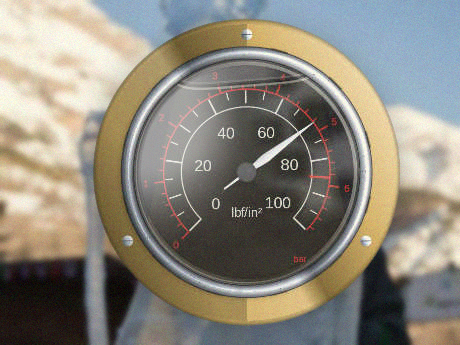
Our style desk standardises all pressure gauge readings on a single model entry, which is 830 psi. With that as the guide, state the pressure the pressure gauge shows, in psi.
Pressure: 70 psi
